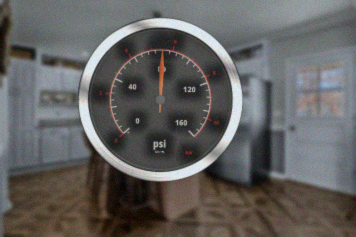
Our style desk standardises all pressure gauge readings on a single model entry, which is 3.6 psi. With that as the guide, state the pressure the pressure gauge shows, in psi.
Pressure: 80 psi
